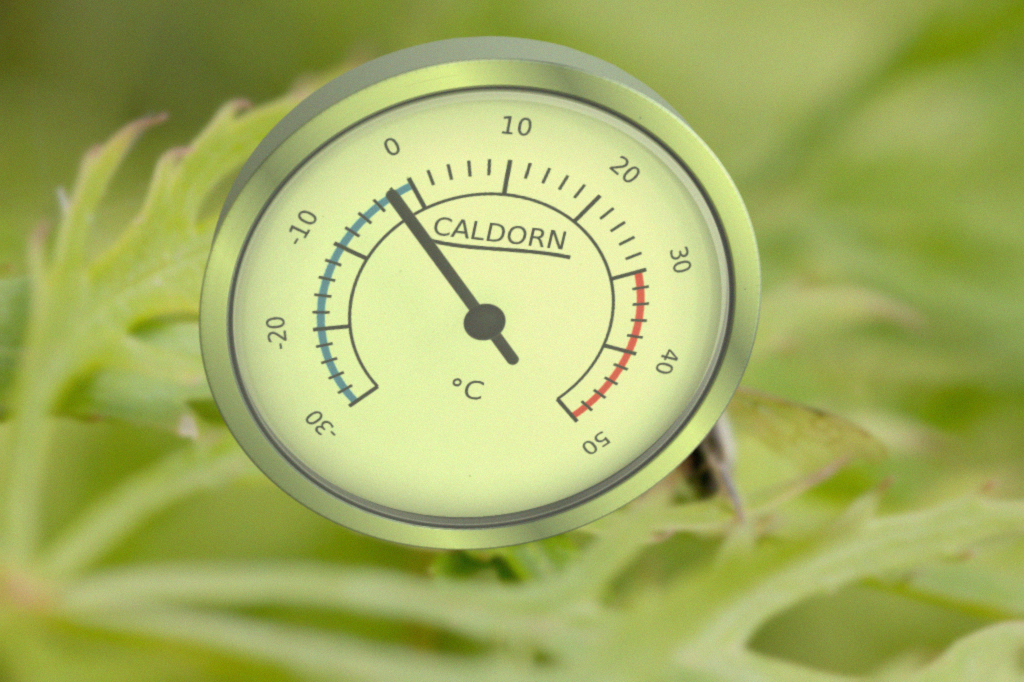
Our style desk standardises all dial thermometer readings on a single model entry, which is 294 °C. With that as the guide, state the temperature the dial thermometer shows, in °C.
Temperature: -2 °C
